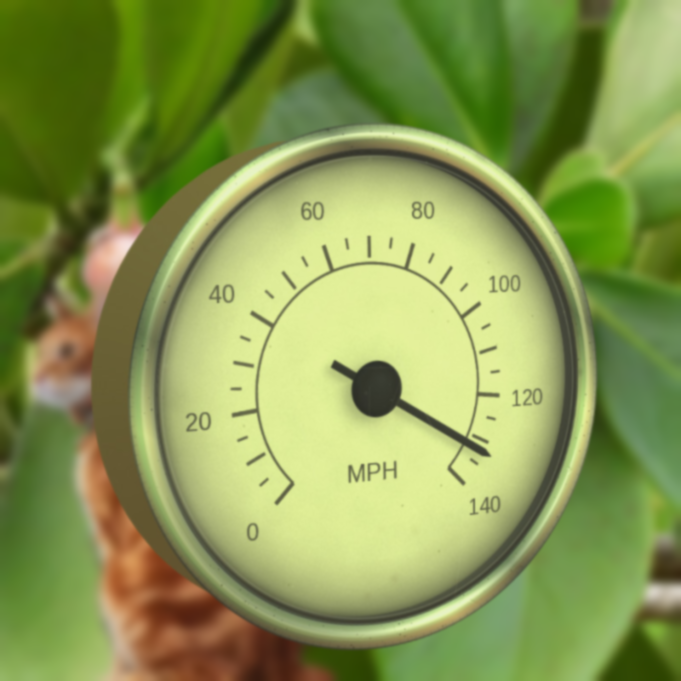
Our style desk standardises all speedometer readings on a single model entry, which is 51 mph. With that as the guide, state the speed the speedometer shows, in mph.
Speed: 132.5 mph
